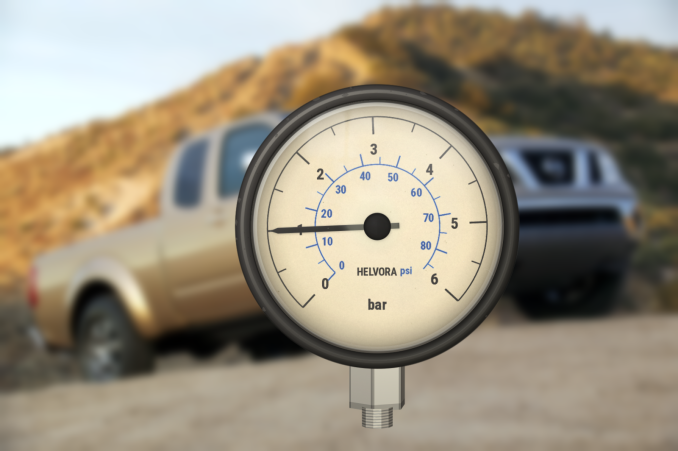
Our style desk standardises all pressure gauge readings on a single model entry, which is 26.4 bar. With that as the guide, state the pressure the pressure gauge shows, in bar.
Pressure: 1 bar
